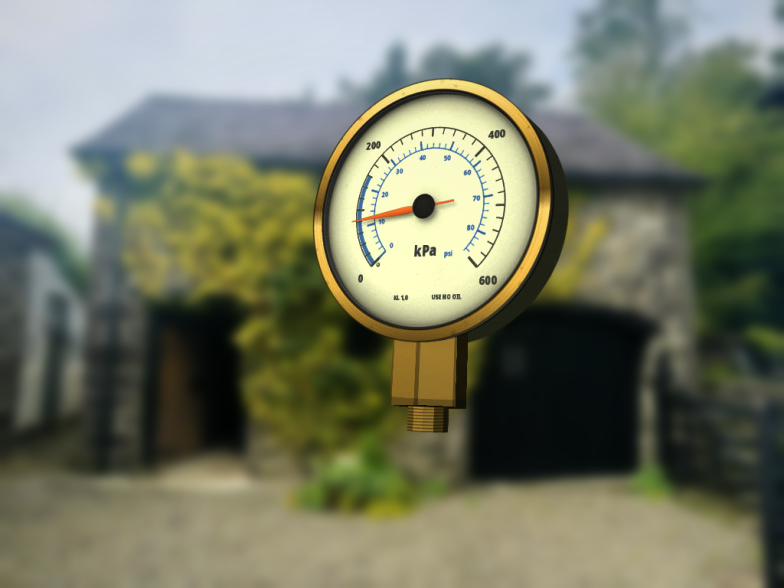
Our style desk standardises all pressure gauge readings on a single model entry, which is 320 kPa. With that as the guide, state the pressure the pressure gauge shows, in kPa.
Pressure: 80 kPa
